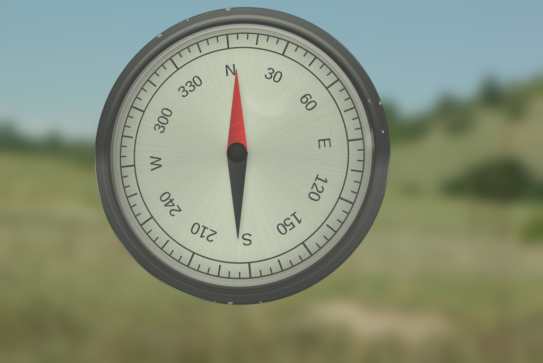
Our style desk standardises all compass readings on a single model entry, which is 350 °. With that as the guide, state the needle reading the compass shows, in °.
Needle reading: 5 °
